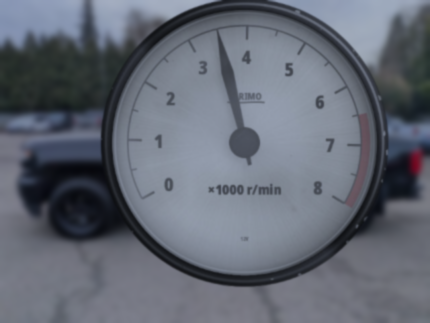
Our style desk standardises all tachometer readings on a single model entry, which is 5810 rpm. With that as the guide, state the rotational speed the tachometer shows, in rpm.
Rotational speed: 3500 rpm
